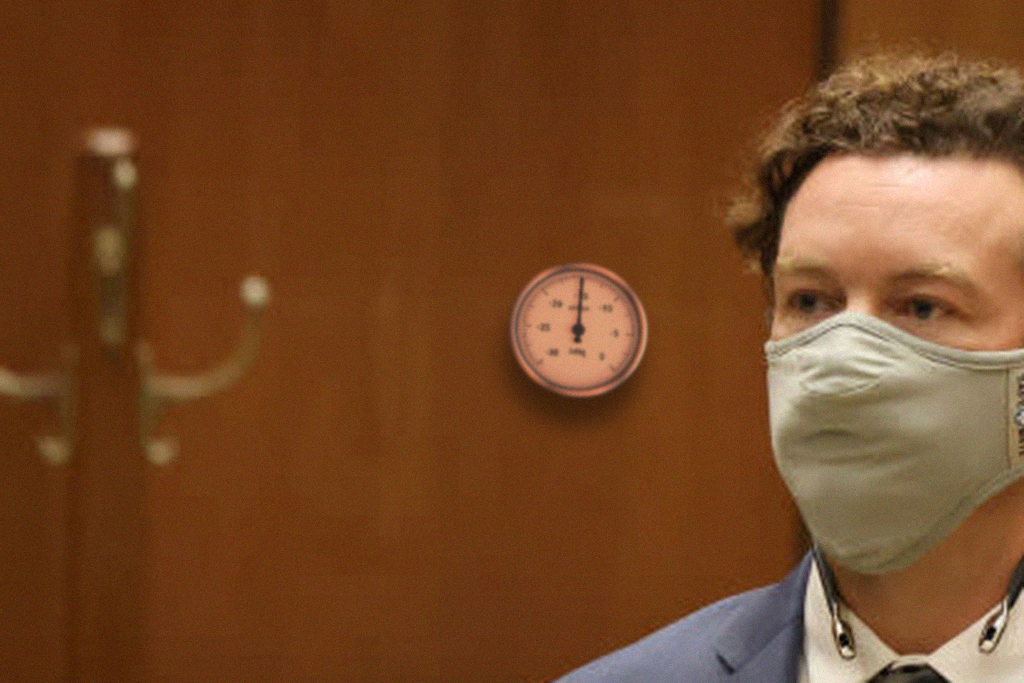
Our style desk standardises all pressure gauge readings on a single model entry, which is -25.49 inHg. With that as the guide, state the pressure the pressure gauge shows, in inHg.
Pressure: -15 inHg
